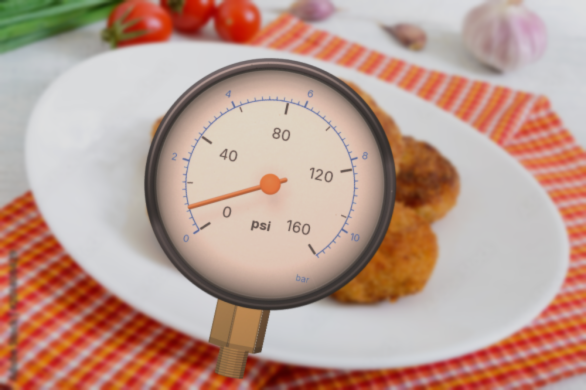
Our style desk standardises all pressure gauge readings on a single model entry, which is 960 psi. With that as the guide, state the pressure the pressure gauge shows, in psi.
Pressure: 10 psi
